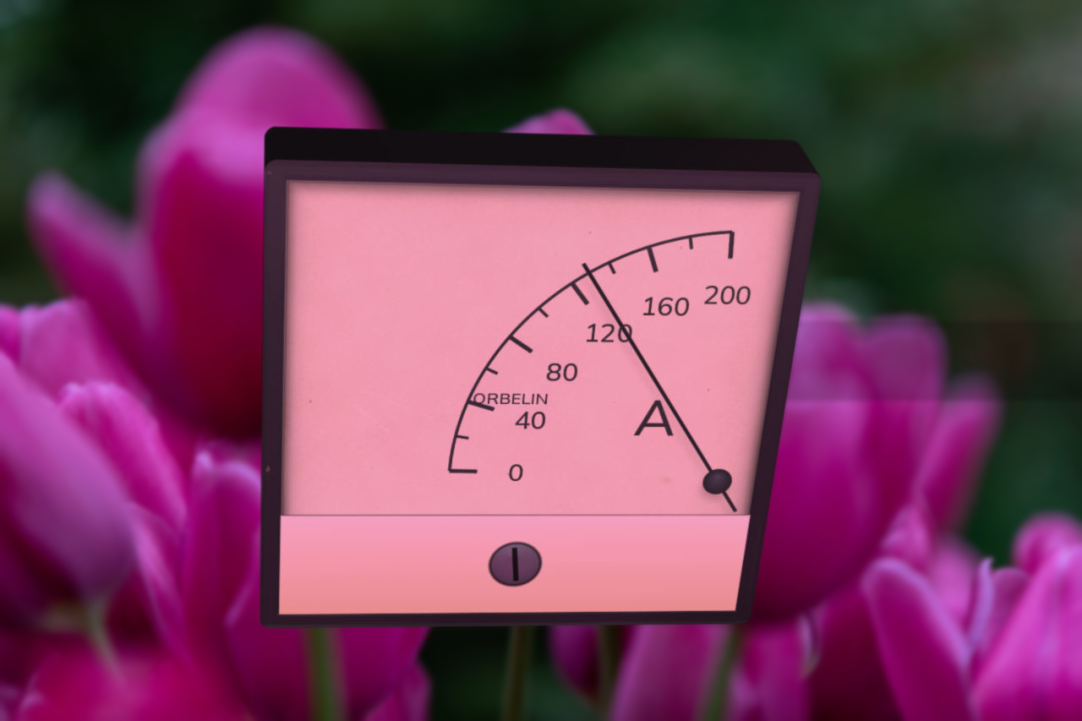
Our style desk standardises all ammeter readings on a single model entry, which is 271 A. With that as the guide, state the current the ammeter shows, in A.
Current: 130 A
